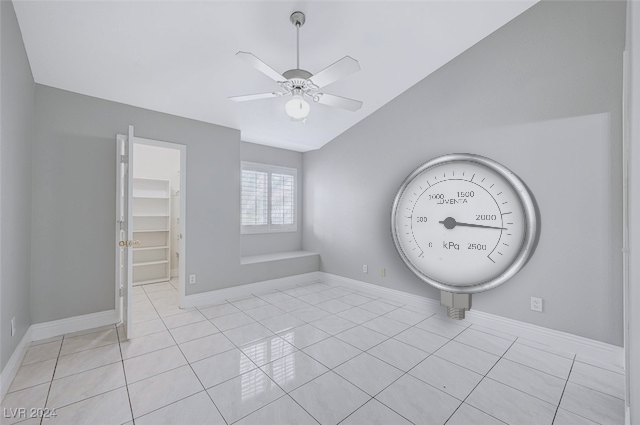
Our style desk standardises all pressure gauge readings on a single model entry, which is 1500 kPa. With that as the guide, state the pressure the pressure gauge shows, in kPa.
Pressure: 2150 kPa
